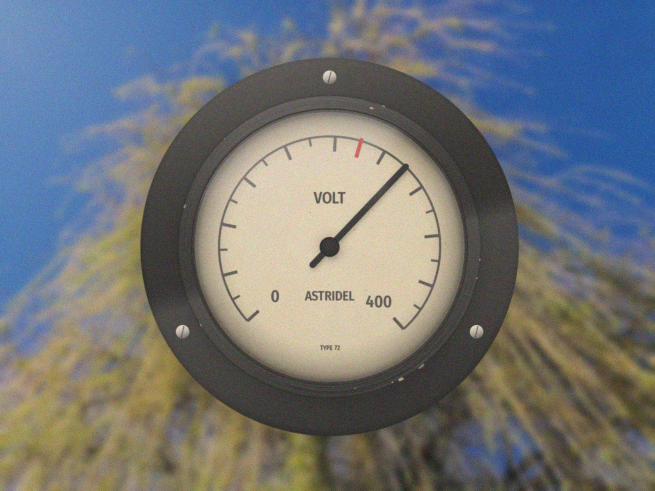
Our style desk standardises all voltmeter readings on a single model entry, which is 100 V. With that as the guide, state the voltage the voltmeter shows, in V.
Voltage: 260 V
